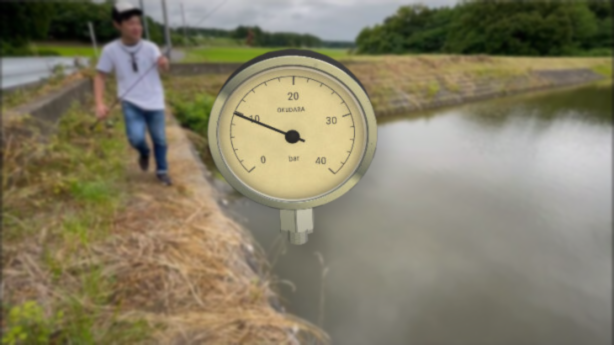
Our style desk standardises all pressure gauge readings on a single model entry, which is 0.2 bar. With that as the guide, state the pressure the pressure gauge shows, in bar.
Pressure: 10 bar
